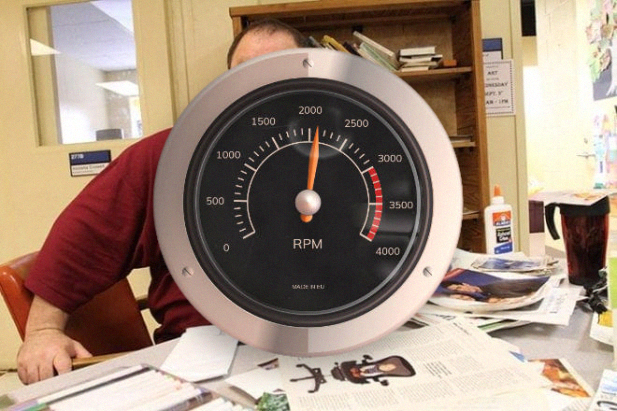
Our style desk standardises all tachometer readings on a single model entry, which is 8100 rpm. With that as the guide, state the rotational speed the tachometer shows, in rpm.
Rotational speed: 2100 rpm
